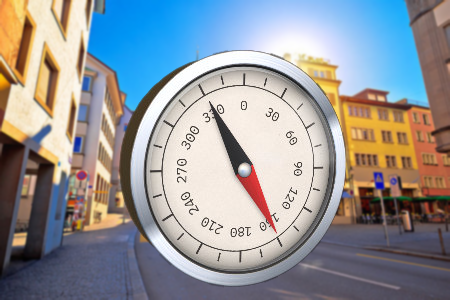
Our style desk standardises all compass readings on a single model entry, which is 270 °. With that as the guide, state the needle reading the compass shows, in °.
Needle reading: 150 °
